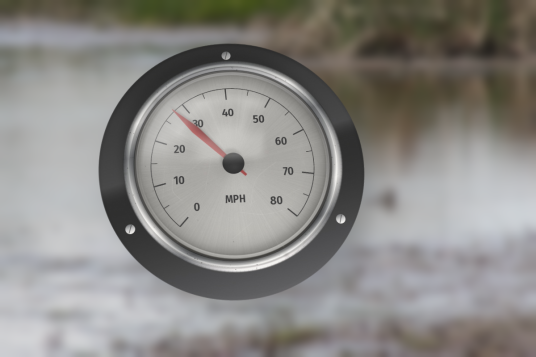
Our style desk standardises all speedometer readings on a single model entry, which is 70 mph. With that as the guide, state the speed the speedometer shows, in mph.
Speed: 27.5 mph
